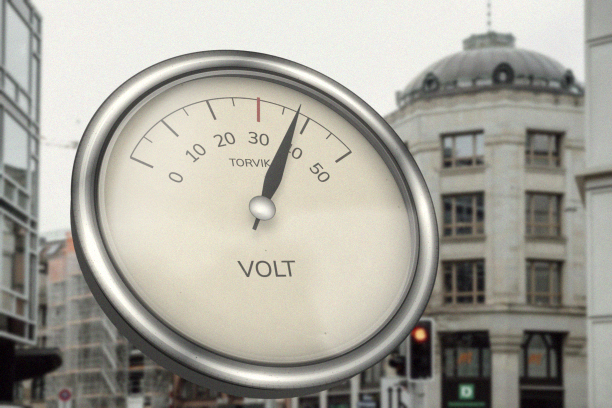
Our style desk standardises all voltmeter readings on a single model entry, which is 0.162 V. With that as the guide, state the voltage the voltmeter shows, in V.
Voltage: 37.5 V
